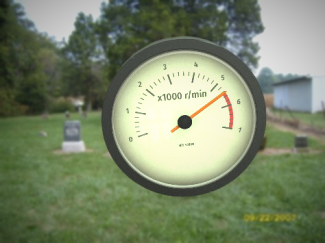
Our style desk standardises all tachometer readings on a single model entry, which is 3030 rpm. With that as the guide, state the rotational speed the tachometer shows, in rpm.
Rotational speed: 5400 rpm
